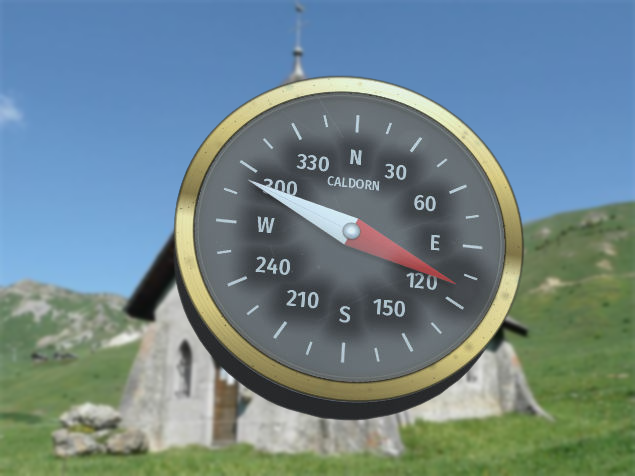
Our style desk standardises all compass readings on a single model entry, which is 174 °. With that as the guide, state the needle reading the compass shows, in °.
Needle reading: 112.5 °
